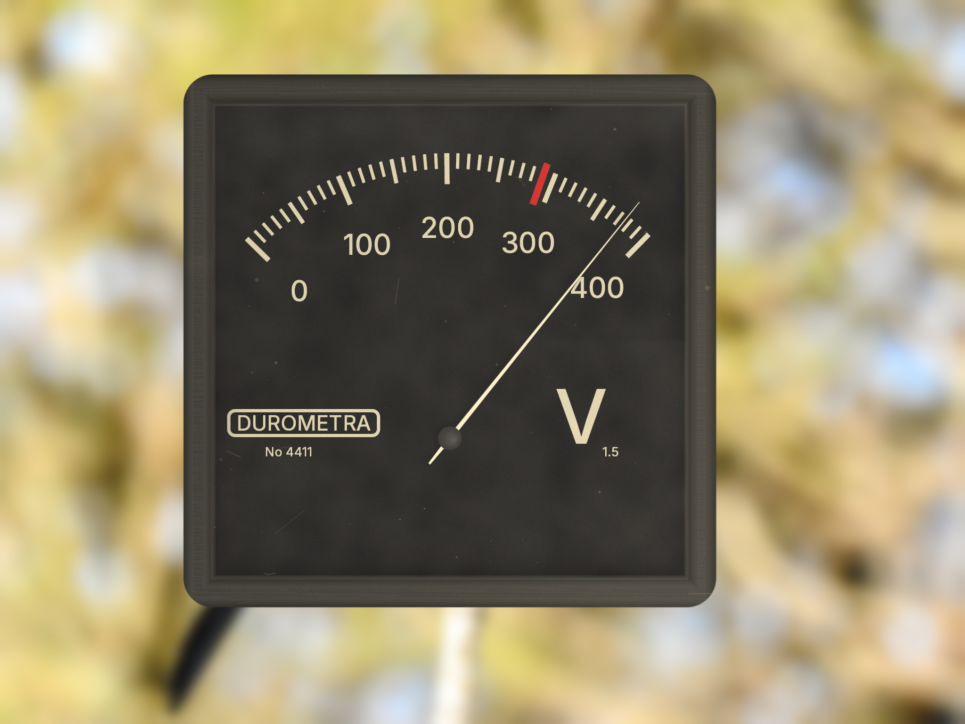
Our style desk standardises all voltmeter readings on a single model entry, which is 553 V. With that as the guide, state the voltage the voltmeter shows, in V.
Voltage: 375 V
